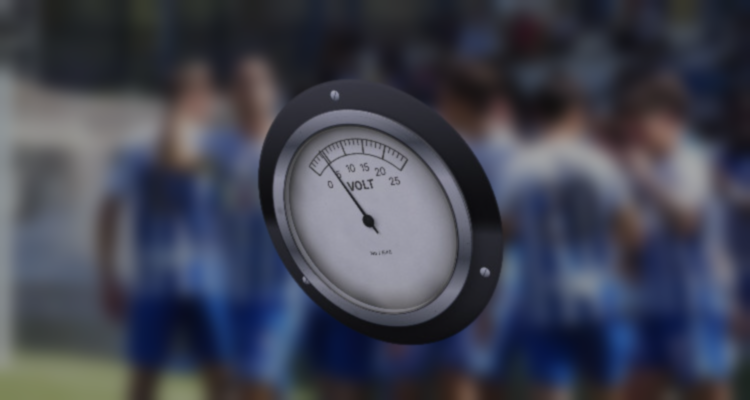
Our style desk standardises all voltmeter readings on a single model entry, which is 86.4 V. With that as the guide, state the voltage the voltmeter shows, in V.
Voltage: 5 V
